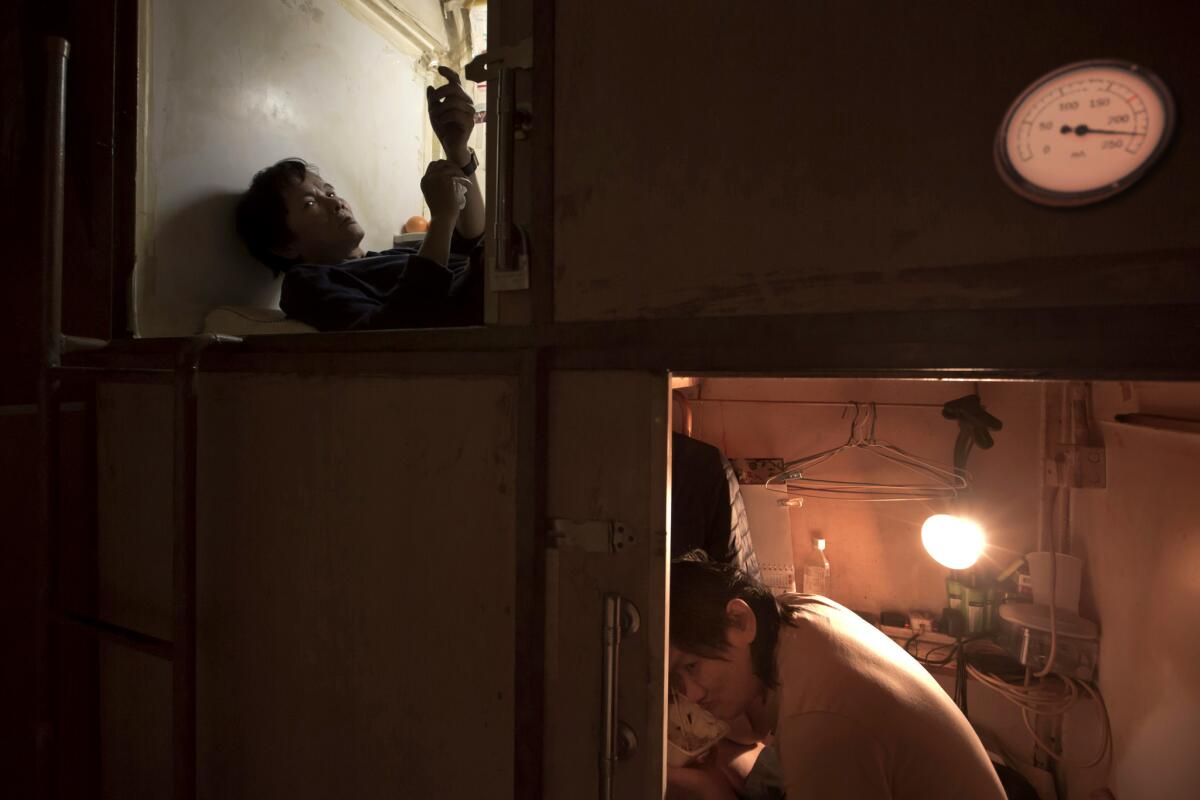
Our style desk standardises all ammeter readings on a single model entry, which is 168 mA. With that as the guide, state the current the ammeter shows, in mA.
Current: 230 mA
